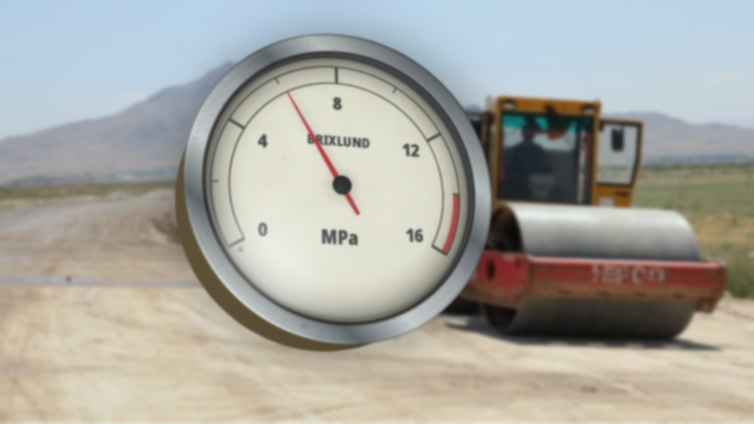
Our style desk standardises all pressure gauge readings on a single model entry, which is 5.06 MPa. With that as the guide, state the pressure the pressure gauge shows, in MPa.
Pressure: 6 MPa
